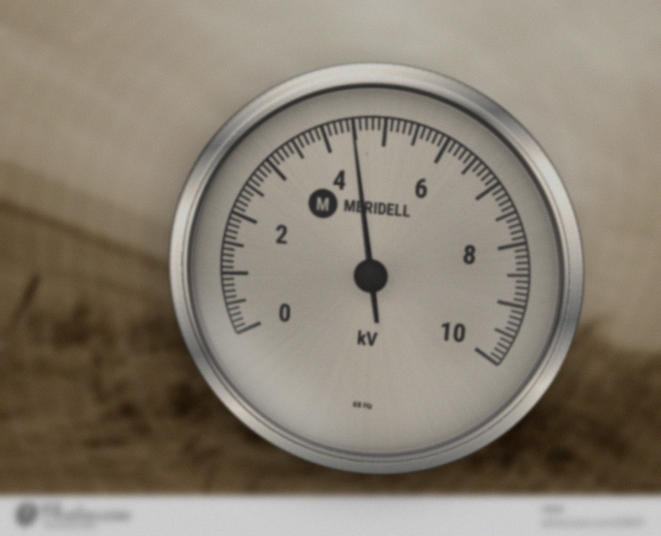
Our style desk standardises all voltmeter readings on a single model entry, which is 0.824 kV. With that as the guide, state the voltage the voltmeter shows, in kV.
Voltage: 4.5 kV
